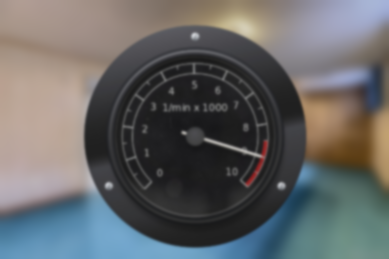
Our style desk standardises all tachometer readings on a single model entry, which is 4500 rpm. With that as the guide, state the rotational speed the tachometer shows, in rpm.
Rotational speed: 9000 rpm
